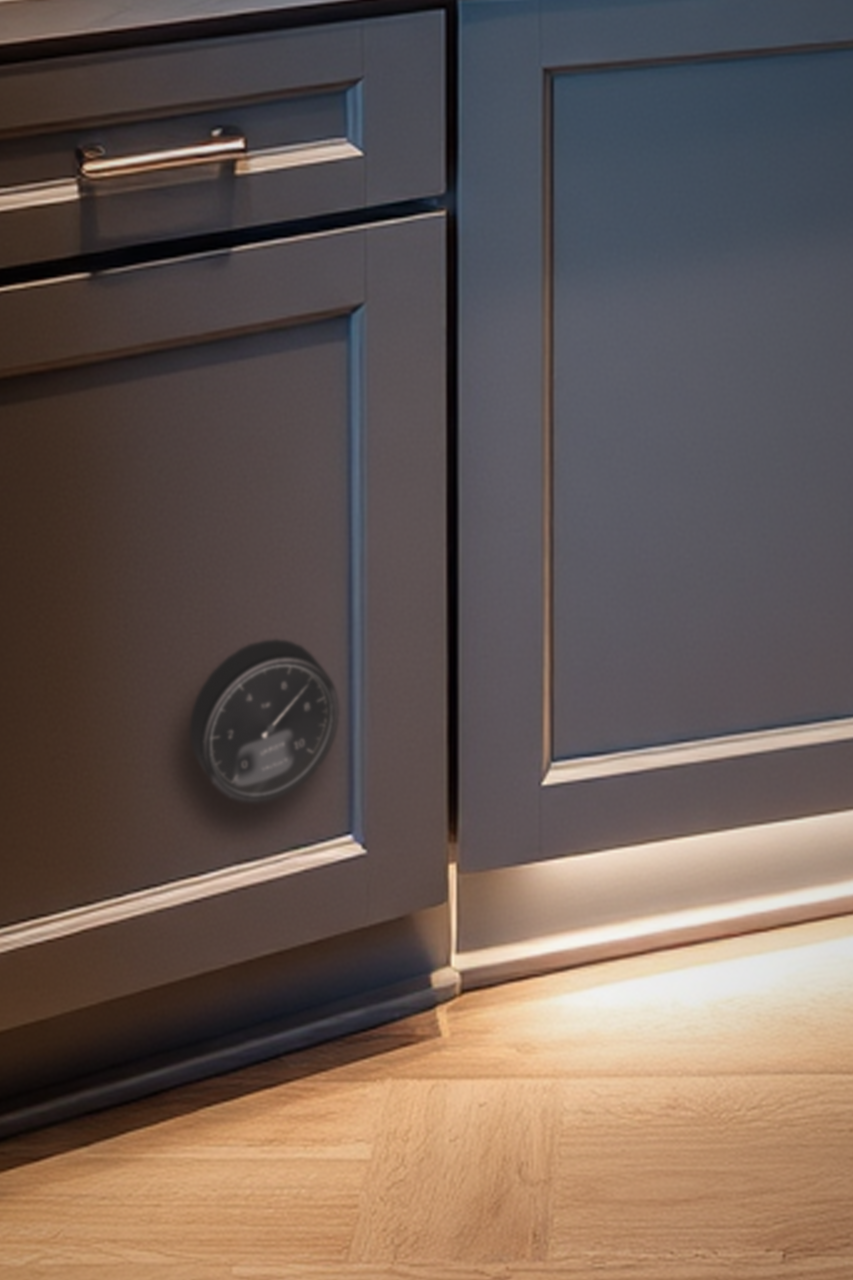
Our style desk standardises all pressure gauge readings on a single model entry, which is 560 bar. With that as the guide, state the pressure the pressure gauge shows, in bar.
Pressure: 7 bar
